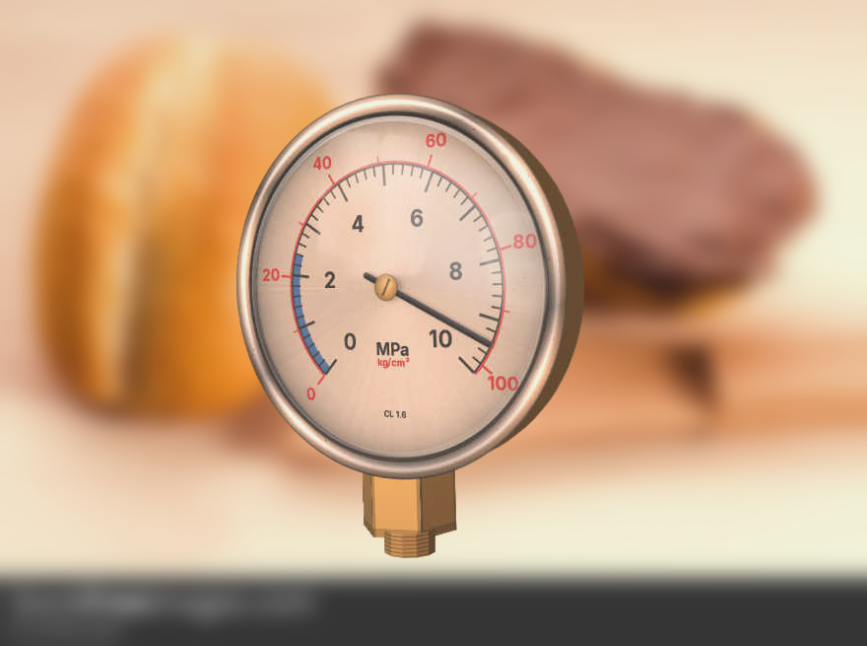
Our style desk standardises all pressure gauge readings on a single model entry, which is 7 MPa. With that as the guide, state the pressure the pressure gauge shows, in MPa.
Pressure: 9.4 MPa
